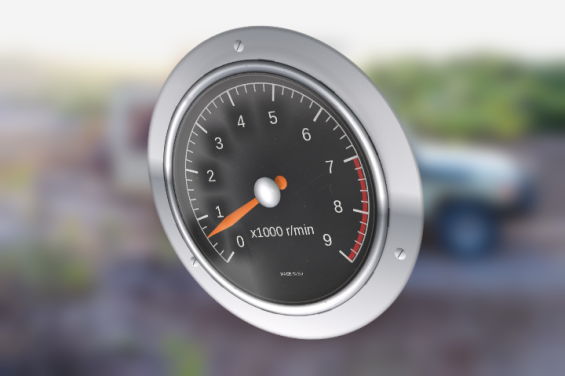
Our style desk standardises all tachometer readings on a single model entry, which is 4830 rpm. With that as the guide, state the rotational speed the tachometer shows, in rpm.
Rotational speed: 600 rpm
